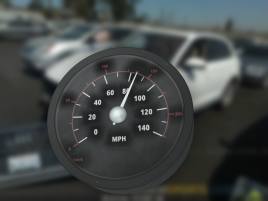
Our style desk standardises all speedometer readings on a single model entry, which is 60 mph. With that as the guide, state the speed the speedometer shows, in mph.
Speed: 85 mph
